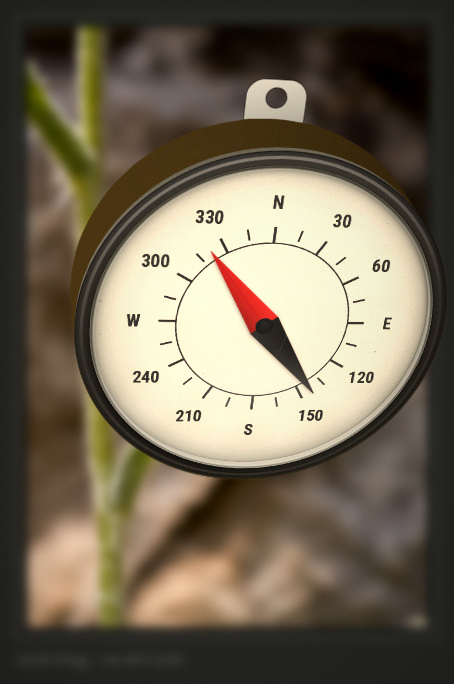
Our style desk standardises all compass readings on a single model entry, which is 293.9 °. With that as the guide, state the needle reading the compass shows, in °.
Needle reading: 322.5 °
